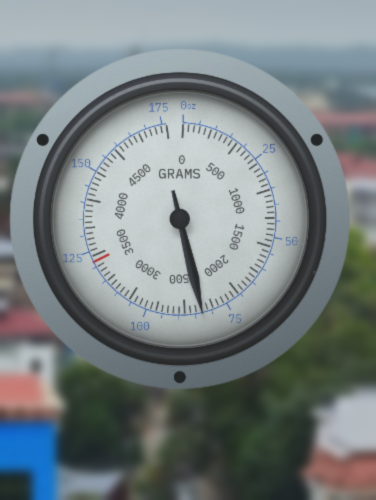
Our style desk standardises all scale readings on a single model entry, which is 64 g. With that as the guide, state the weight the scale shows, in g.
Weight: 2350 g
